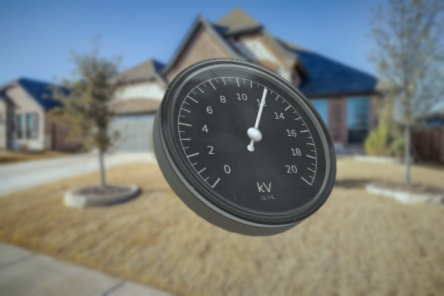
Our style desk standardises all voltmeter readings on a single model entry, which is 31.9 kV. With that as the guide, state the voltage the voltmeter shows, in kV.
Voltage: 12 kV
